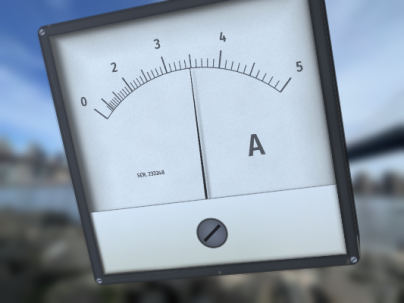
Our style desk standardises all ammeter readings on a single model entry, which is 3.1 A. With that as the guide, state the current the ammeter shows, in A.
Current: 3.5 A
